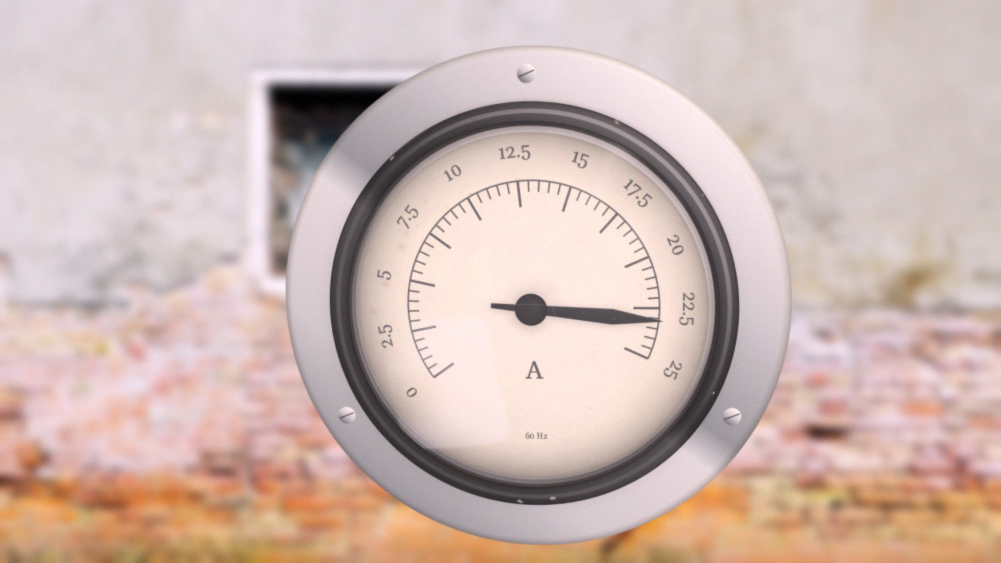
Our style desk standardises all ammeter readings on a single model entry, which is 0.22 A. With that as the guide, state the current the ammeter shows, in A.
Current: 23 A
